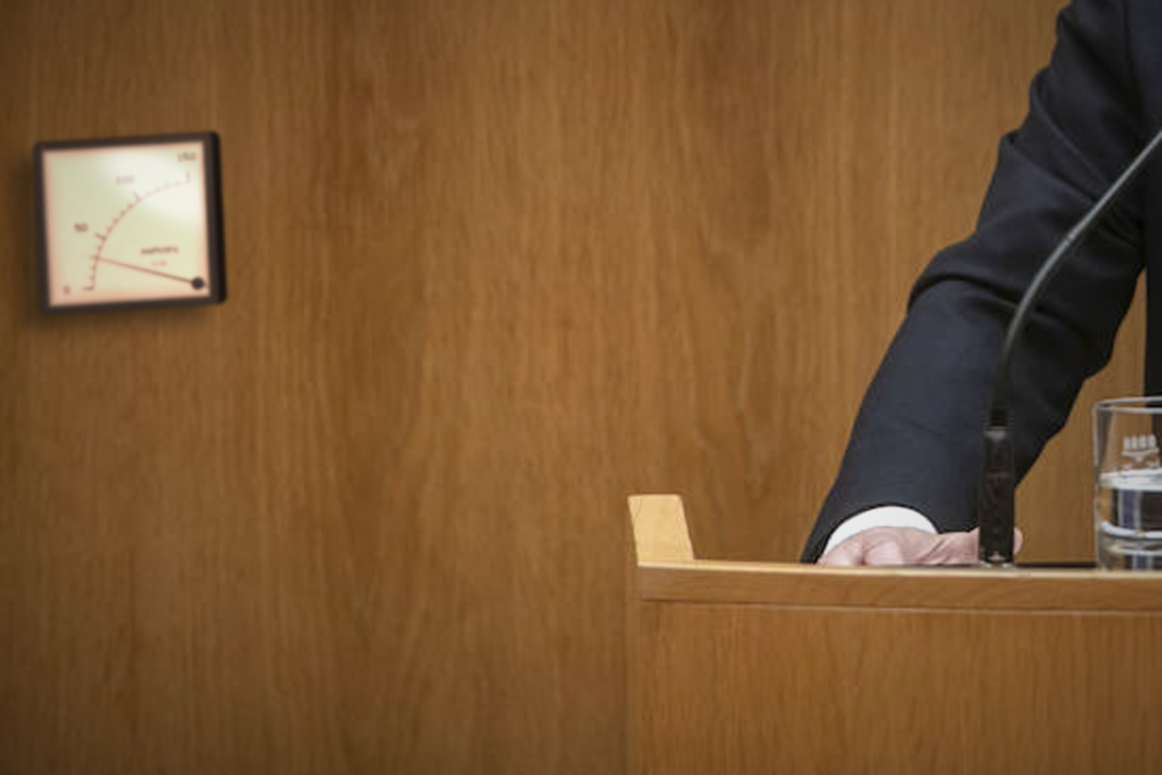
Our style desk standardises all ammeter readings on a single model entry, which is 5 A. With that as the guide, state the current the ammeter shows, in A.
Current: 30 A
